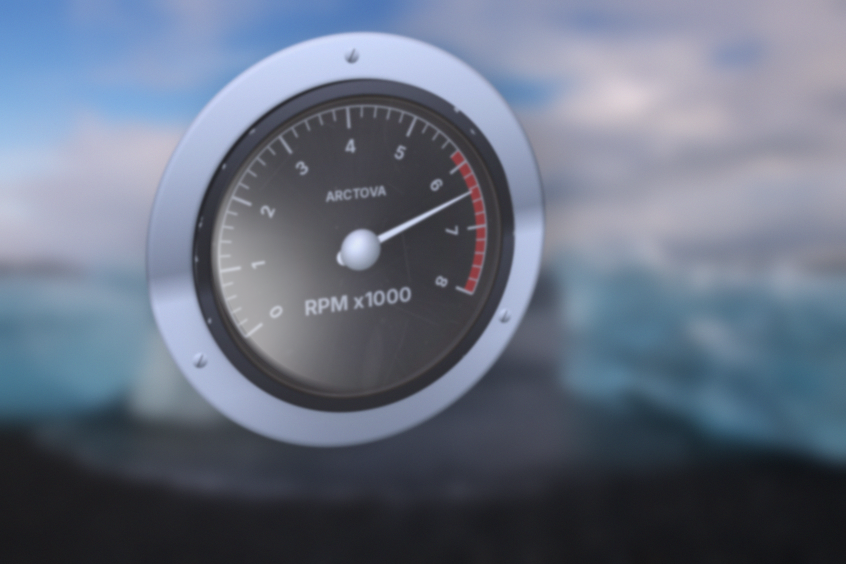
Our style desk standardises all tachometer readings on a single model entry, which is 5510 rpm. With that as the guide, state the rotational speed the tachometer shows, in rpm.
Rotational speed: 6400 rpm
